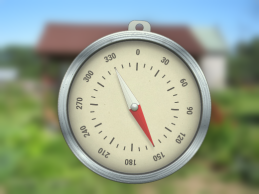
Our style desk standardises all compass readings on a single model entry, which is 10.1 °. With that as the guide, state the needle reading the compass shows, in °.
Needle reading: 150 °
